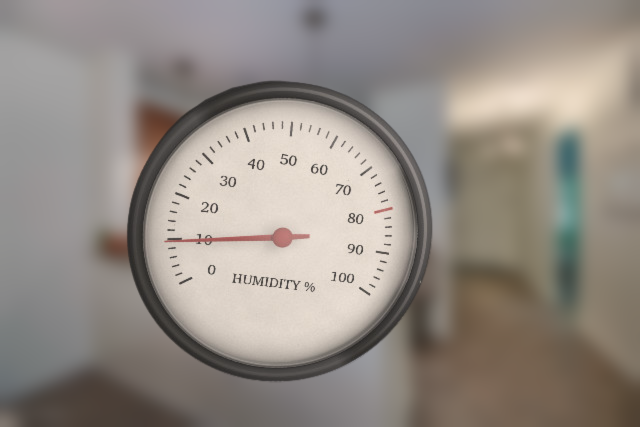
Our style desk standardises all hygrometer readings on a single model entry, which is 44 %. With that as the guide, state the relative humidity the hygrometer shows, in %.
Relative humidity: 10 %
